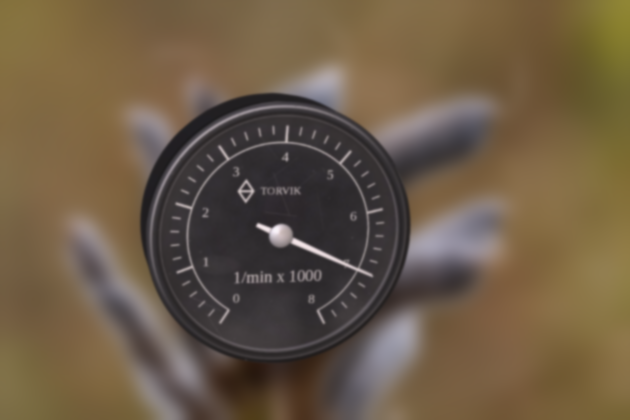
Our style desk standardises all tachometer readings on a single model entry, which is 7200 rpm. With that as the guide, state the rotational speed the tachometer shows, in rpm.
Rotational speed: 7000 rpm
